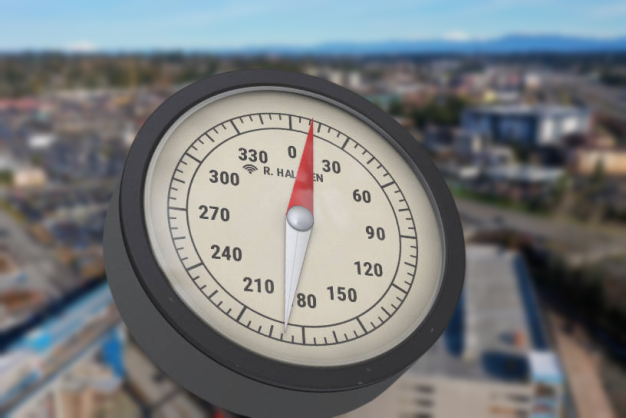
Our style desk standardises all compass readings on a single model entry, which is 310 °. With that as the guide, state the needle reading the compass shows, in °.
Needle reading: 10 °
